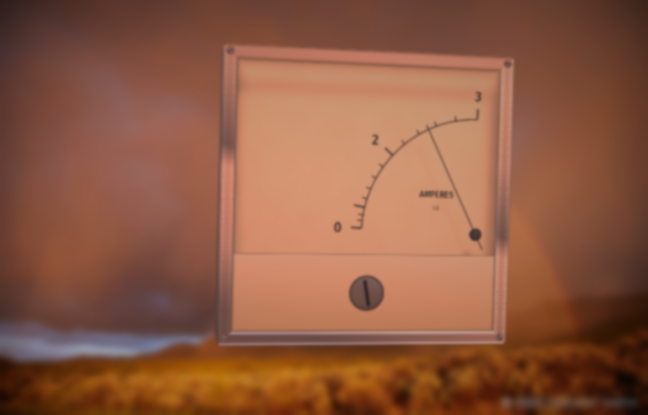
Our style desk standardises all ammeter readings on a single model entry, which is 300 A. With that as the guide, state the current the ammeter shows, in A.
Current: 2.5 A
